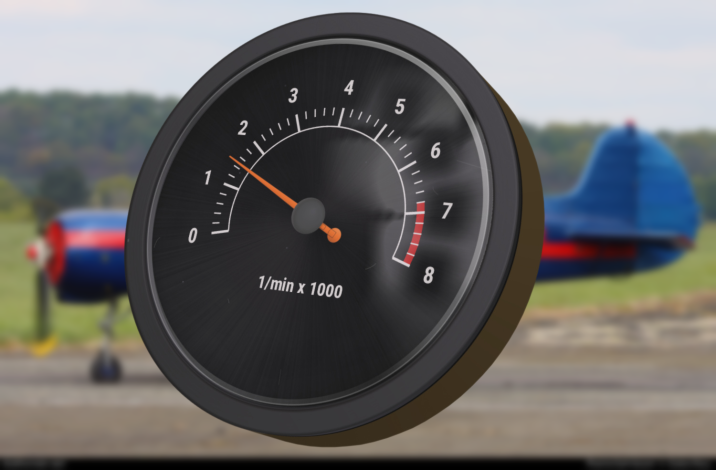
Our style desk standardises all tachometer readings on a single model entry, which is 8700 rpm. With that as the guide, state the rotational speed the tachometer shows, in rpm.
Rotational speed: 1500 rpm
